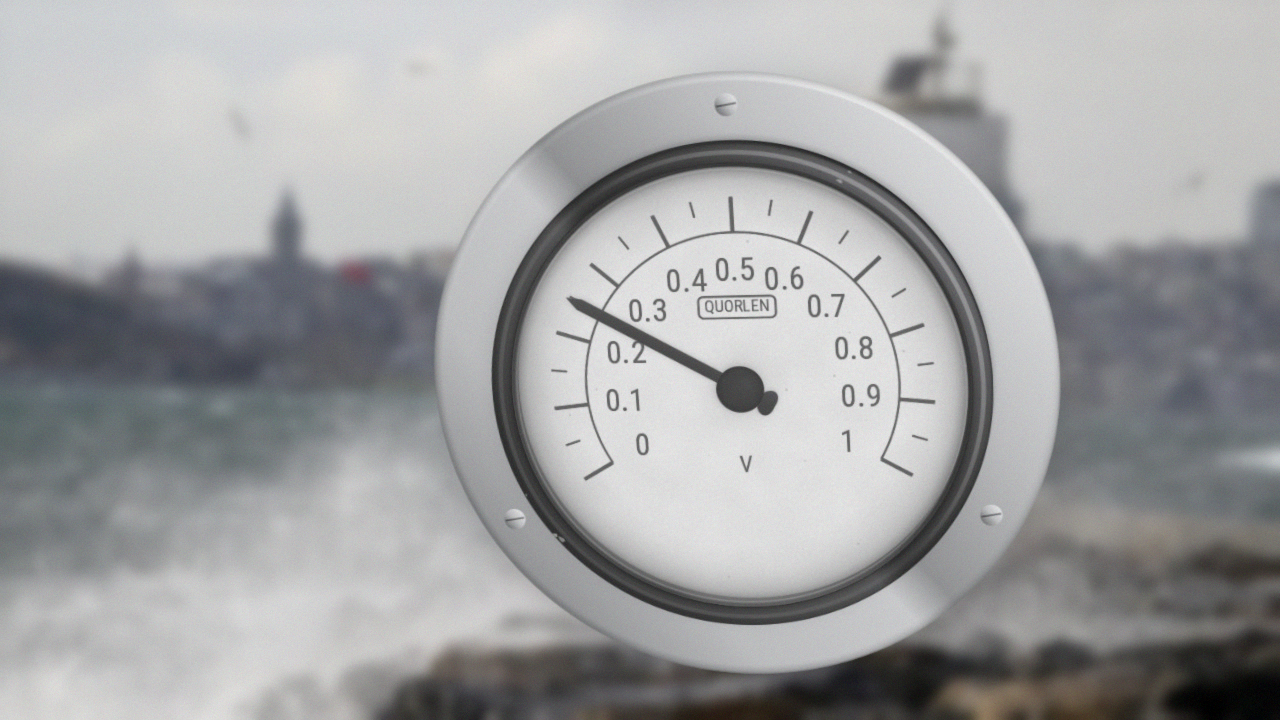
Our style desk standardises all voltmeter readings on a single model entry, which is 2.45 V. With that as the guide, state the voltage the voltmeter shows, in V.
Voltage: 0.25 V
